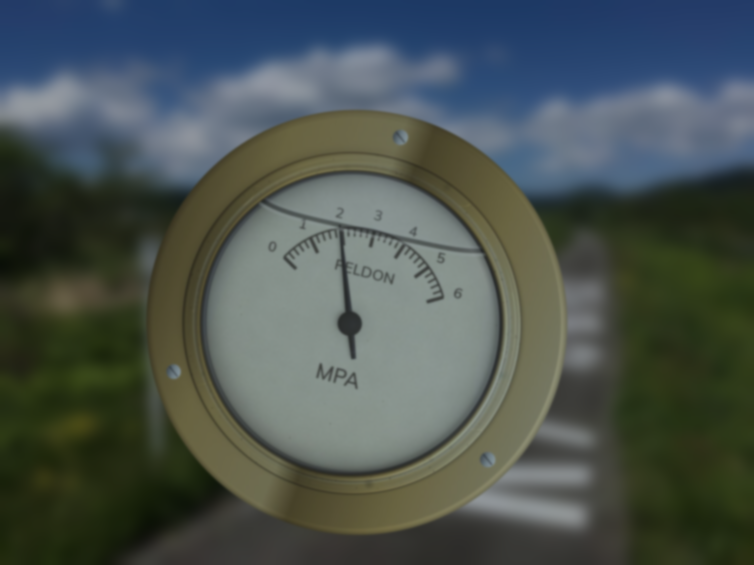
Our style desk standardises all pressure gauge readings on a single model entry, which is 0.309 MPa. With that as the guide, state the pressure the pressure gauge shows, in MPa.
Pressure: 2 MPa
